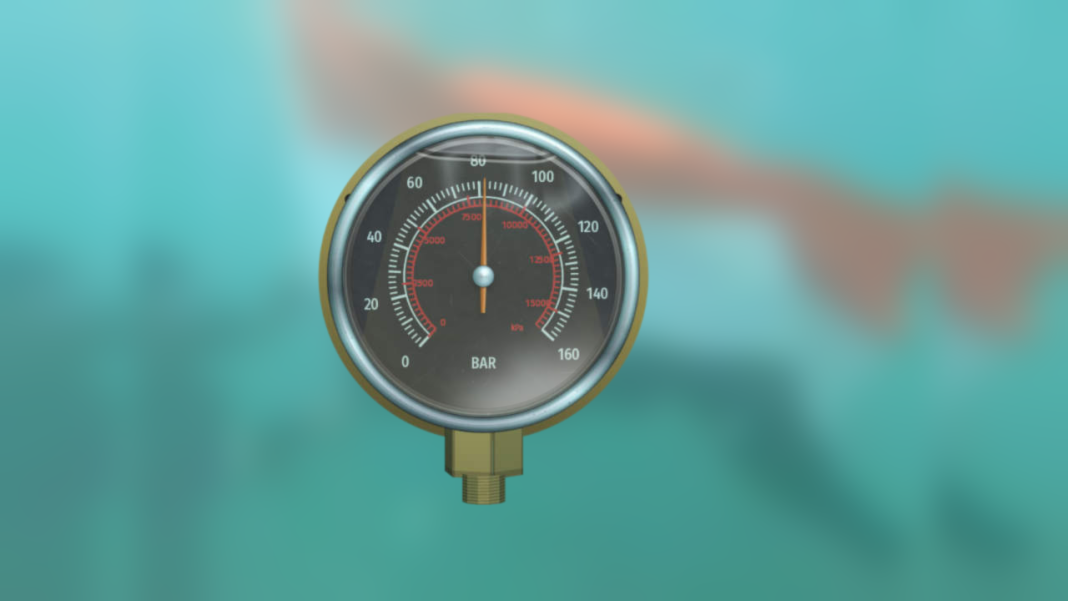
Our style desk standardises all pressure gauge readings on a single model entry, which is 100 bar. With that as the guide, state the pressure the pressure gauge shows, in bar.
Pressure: 82 bar
